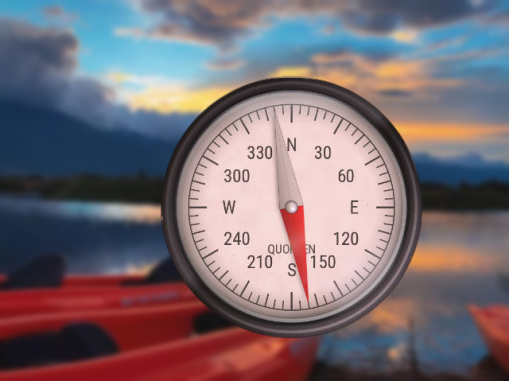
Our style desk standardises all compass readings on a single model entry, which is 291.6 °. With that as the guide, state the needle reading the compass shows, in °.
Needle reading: 170 °
